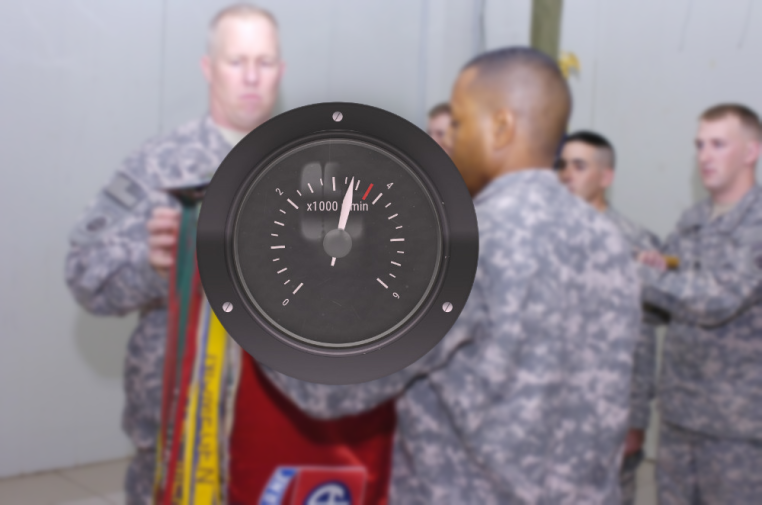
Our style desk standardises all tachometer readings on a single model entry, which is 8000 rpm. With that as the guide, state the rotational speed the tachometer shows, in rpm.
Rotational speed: 3375 rpm
